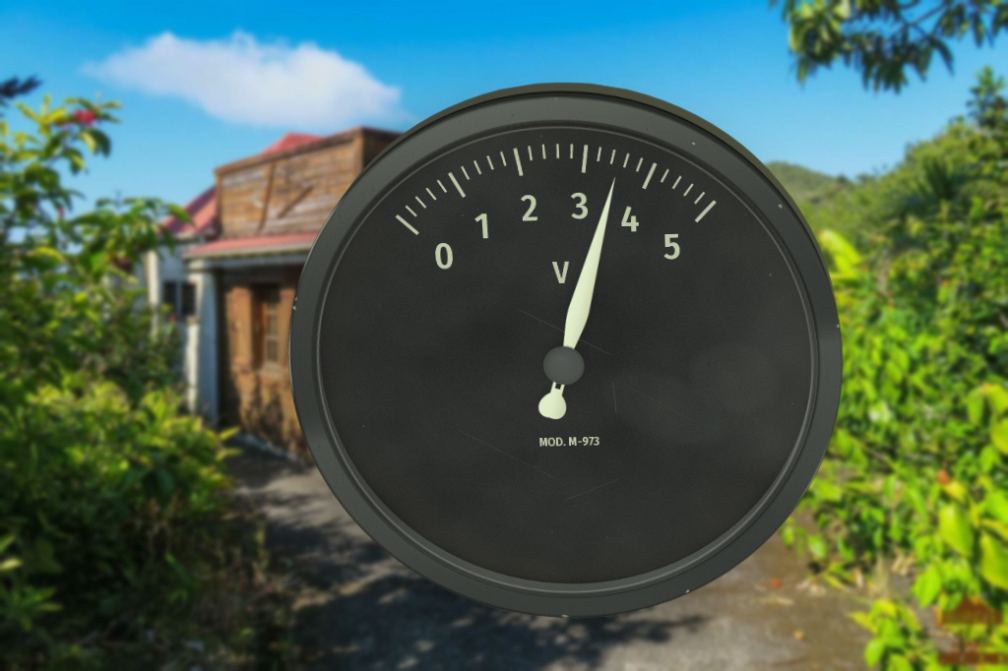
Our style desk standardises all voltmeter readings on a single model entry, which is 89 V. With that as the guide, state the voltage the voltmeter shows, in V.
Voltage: 3.5 V
